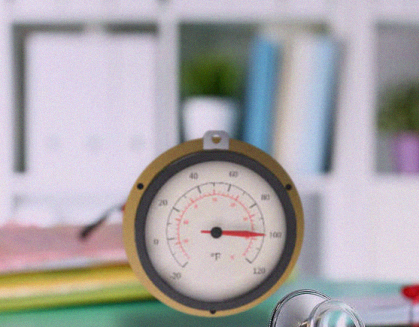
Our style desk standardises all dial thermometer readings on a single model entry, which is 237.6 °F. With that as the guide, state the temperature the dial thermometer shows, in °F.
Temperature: 100 °F
